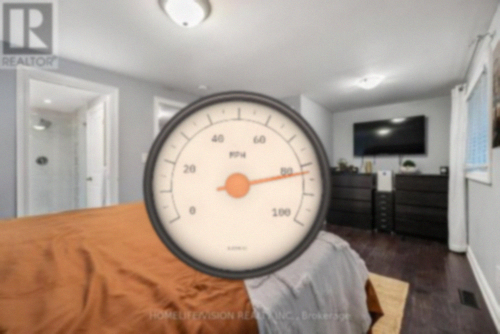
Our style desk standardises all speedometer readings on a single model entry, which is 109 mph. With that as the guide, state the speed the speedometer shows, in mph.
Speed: 82.5 mph
